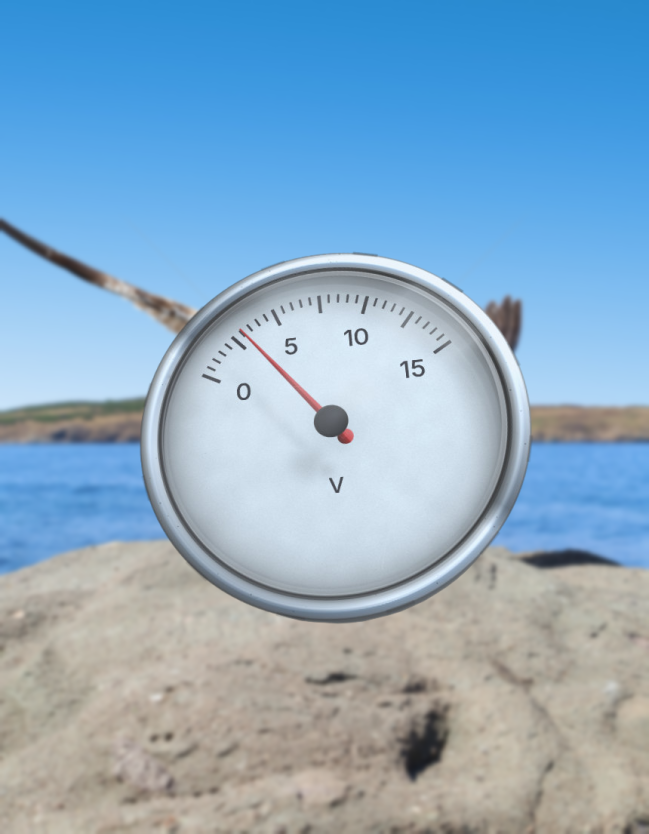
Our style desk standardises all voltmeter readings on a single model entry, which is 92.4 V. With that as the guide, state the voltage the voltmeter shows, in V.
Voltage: 3 V
